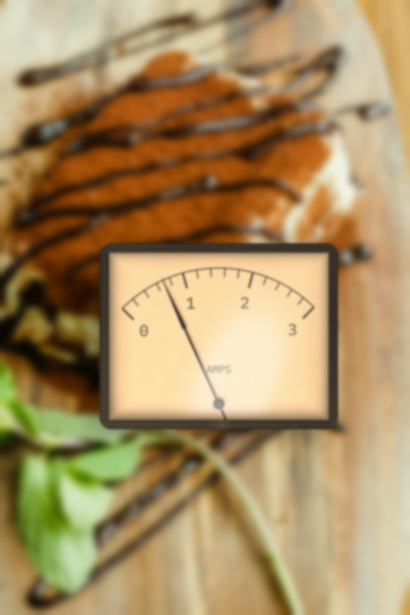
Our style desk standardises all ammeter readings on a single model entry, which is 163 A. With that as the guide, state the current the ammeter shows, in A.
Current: 0.7 A
